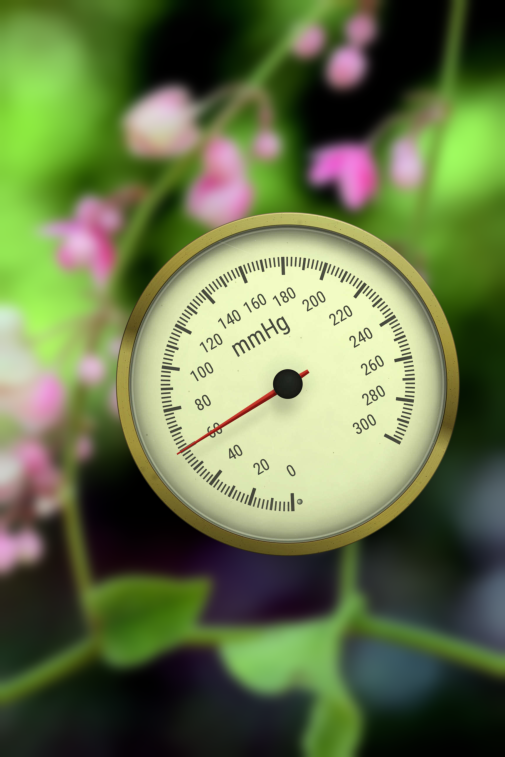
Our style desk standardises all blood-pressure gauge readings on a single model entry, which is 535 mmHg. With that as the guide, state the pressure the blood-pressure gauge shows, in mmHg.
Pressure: 60 mmHg
